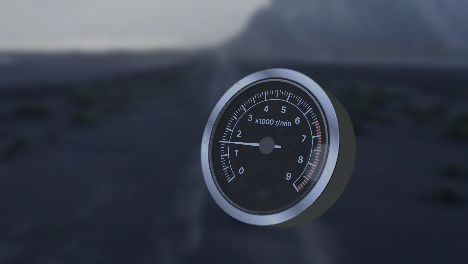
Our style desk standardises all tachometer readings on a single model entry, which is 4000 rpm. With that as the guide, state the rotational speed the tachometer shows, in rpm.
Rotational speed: 1500 rpm
